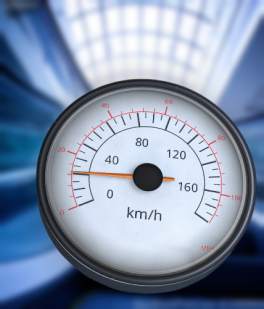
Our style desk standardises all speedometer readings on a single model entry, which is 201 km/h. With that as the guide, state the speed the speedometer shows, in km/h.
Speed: 20 km/h
